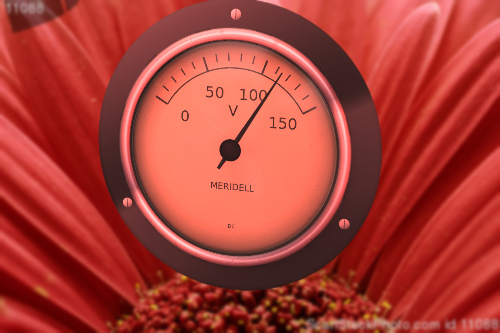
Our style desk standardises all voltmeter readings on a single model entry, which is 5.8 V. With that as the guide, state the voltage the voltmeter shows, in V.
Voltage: 115 V
